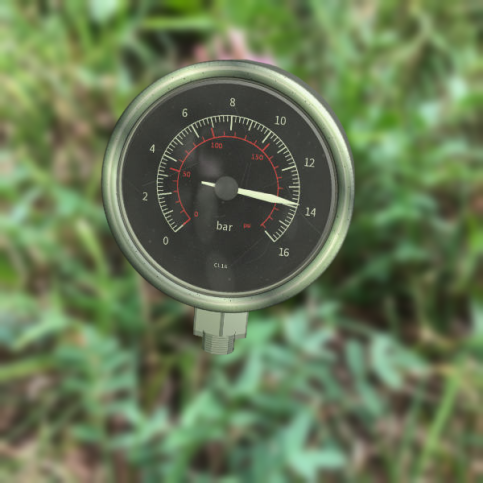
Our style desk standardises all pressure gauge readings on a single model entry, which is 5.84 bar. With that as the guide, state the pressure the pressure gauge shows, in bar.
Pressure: 13.8 bar
